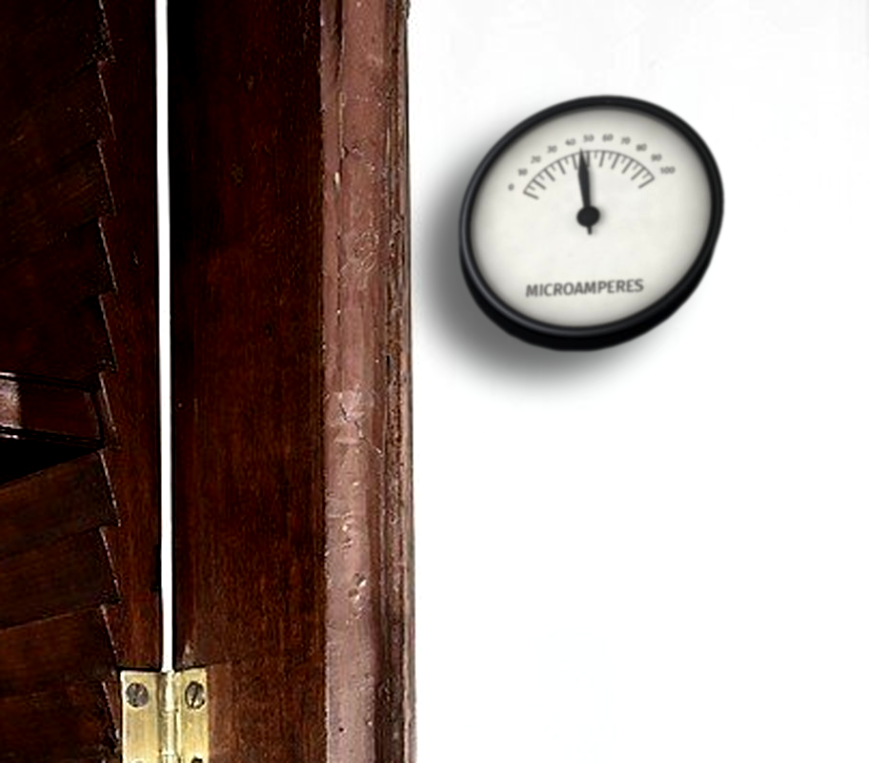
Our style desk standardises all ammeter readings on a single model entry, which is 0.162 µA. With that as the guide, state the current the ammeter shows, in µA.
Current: 45 µA
